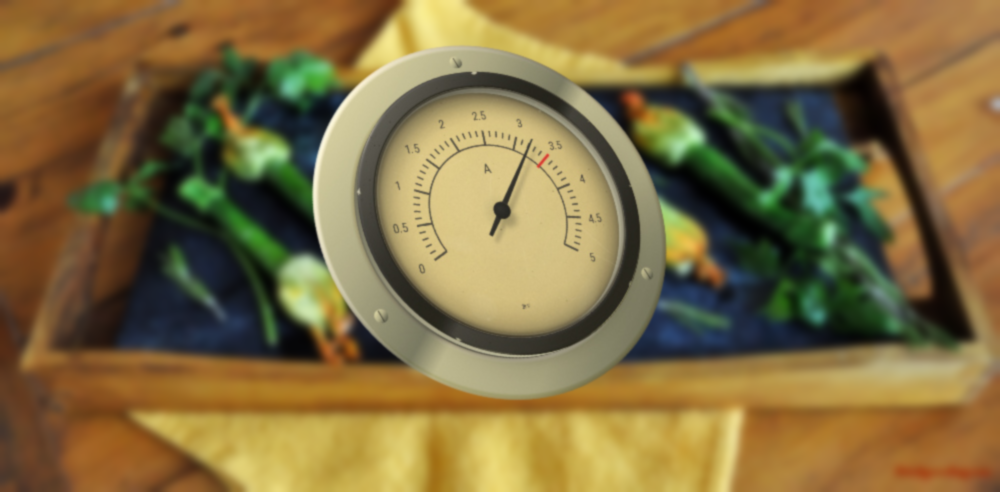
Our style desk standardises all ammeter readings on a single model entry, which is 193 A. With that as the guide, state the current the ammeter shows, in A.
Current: 3.2 A
